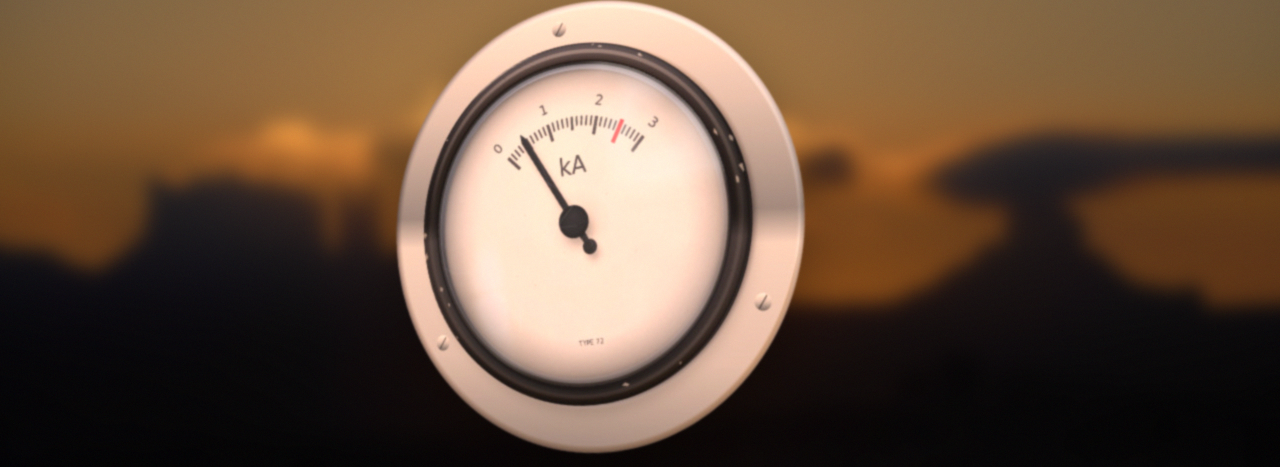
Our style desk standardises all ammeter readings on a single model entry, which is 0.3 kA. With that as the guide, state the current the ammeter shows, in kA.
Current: 0.5 kA
